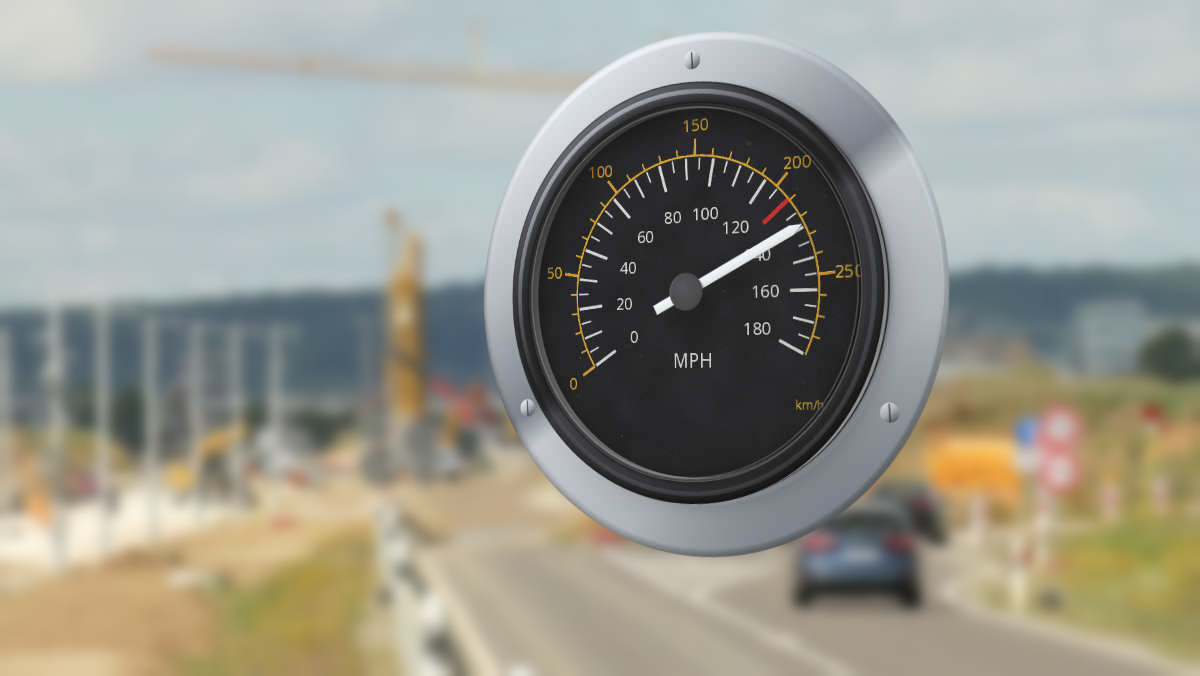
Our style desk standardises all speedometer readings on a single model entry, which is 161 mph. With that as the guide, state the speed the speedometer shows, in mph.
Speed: 140 mph
